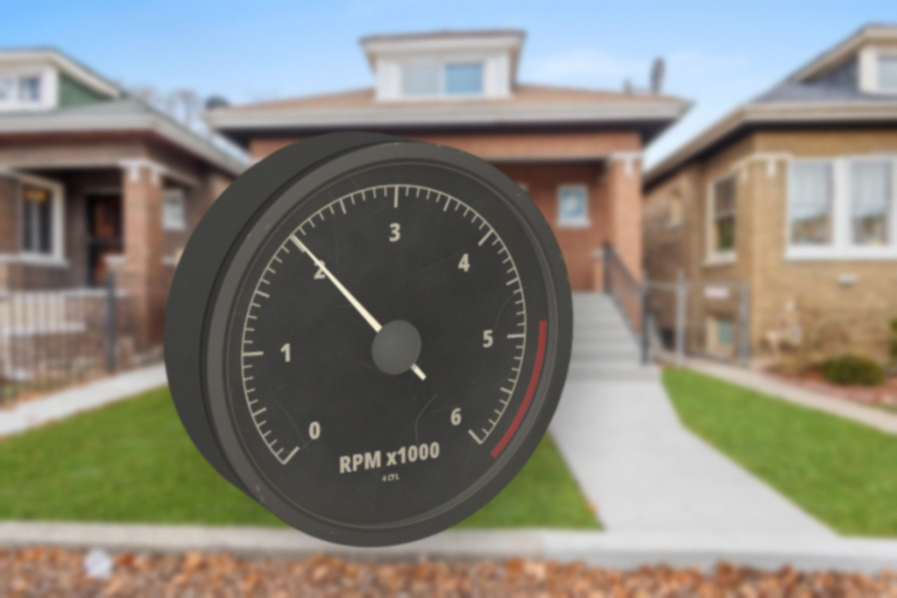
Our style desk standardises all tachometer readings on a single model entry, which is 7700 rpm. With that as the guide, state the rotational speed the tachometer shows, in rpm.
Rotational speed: 2000 rpm
